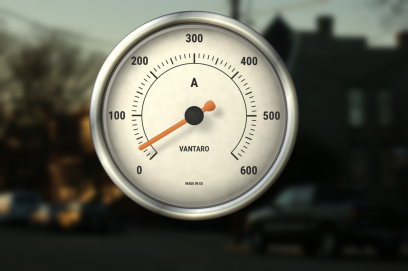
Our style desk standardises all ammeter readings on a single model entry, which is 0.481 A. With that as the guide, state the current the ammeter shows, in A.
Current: 30 A
